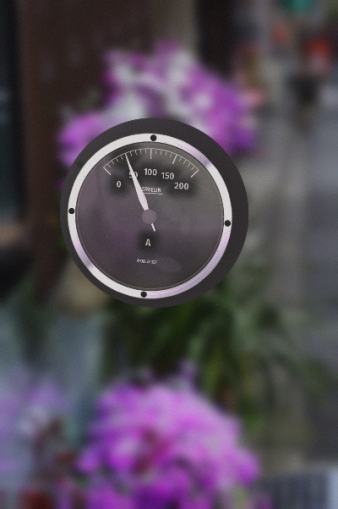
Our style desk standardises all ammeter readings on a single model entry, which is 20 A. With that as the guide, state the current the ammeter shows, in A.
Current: 50 A
